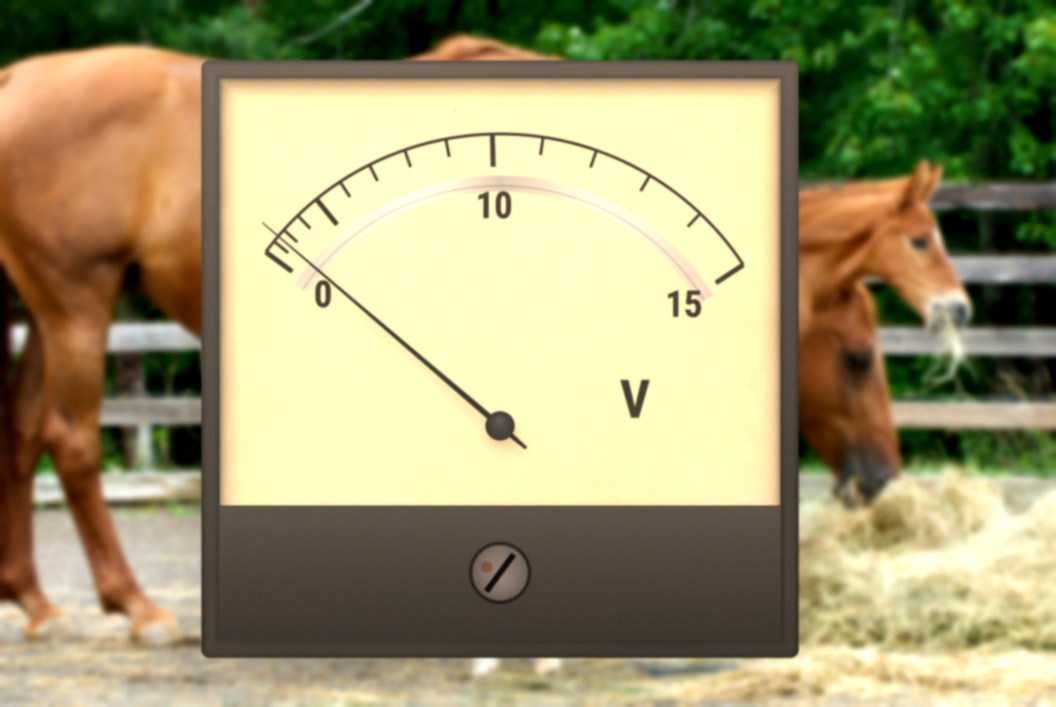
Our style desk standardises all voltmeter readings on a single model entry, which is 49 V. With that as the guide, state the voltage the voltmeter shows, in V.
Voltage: 2.5 V
